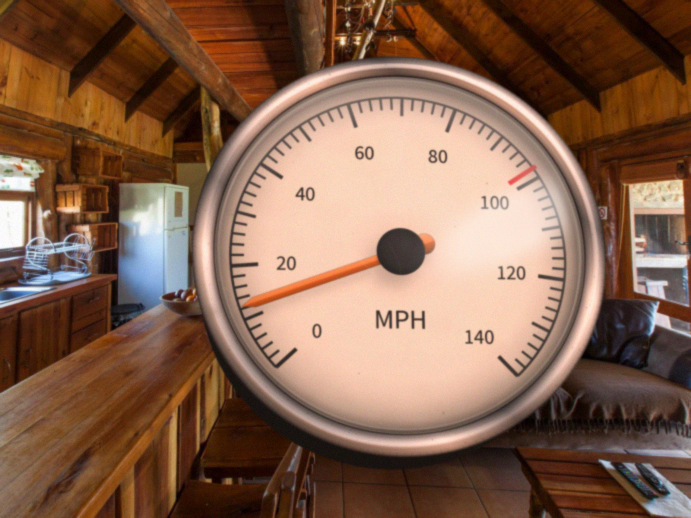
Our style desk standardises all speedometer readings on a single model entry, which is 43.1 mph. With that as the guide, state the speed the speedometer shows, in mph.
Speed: 12 mph
